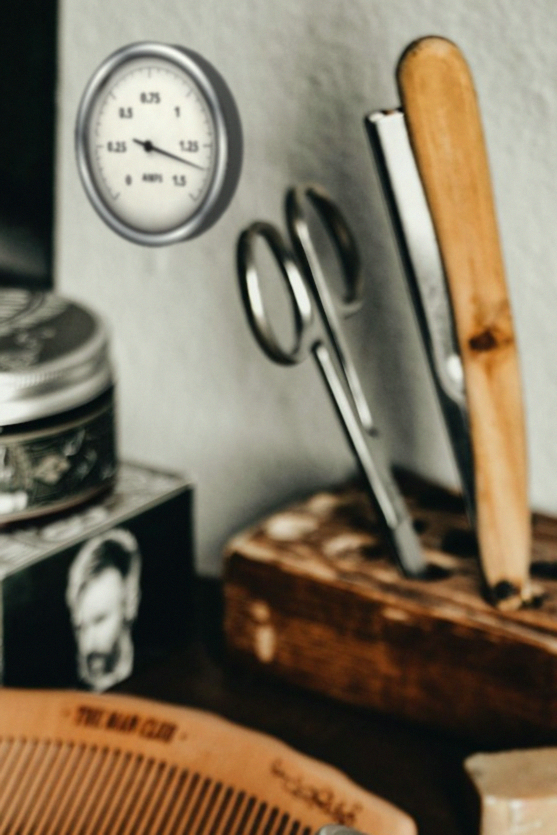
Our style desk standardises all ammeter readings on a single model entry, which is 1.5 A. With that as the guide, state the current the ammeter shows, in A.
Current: 1.35 A
